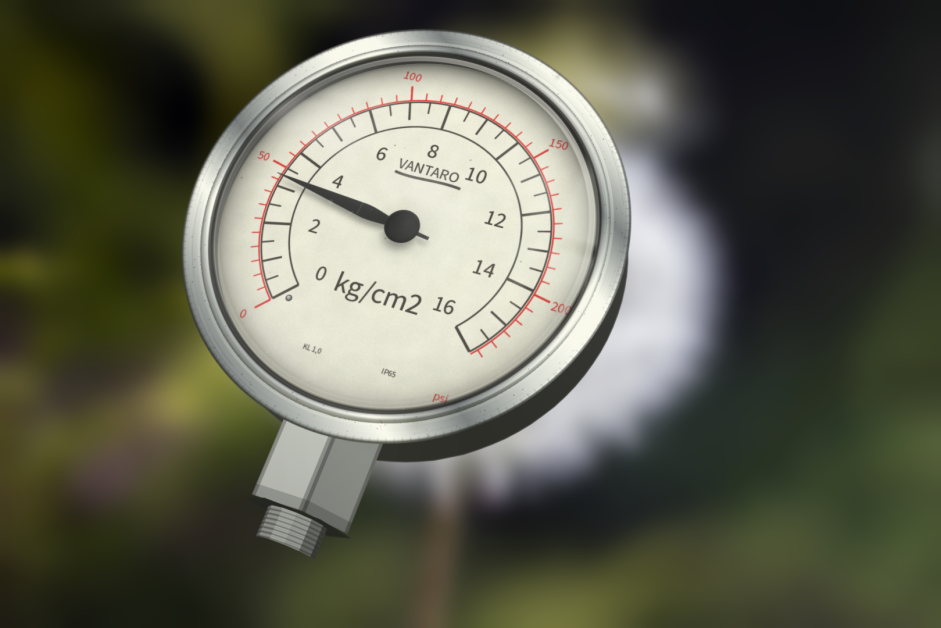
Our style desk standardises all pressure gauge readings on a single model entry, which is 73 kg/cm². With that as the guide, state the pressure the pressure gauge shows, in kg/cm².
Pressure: 3.25 kg/cm²
